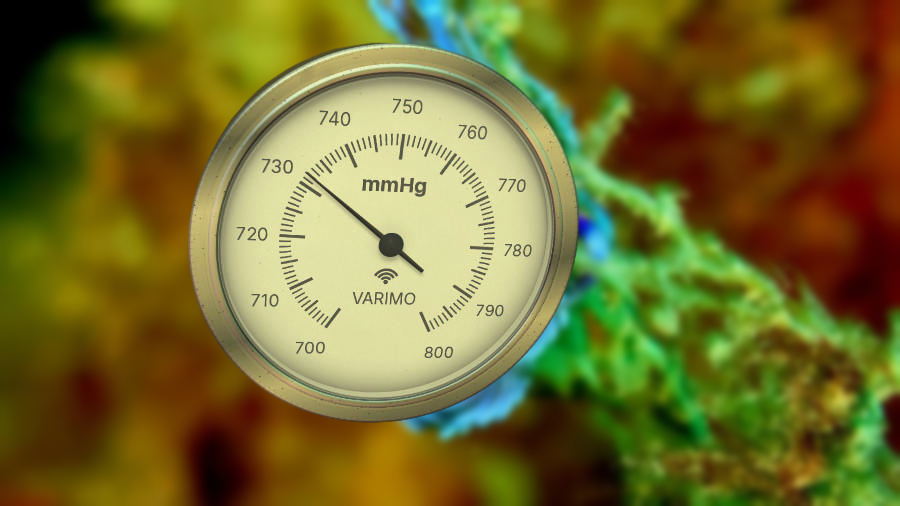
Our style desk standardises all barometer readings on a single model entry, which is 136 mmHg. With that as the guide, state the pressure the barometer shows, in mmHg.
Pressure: 732 mmHg
